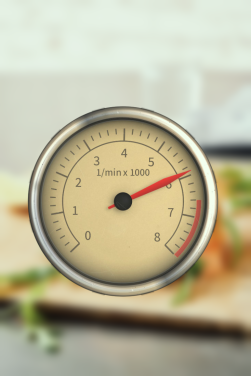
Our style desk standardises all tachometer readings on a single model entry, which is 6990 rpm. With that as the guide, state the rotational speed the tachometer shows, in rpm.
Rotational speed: 5900 rpm
